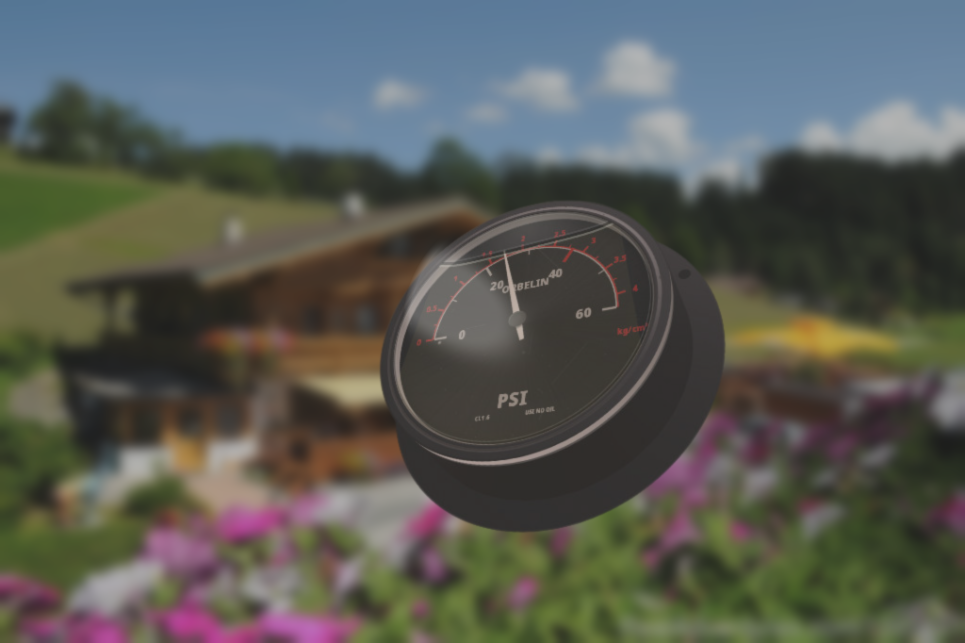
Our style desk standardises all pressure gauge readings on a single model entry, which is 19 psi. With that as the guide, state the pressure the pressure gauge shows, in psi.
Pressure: 25 psi
